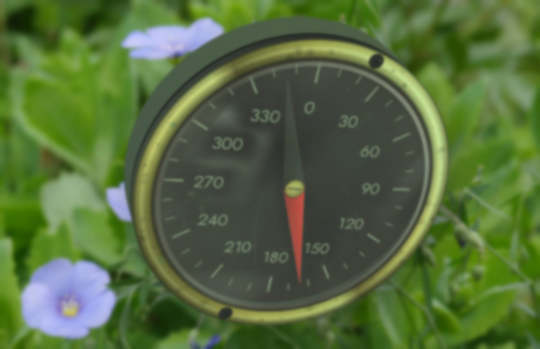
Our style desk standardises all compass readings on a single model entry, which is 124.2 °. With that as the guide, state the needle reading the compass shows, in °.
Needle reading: 165 °
